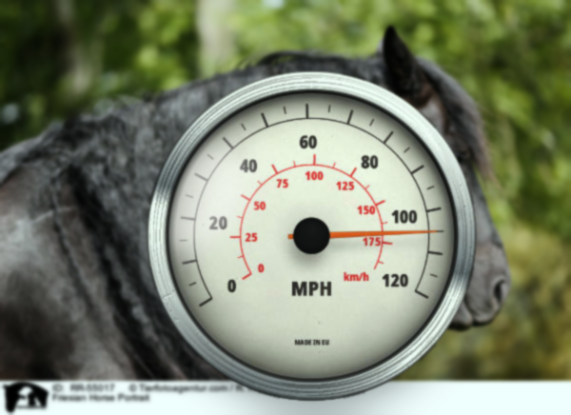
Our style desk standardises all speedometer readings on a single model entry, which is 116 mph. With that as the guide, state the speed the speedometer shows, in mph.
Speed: 105 mph
